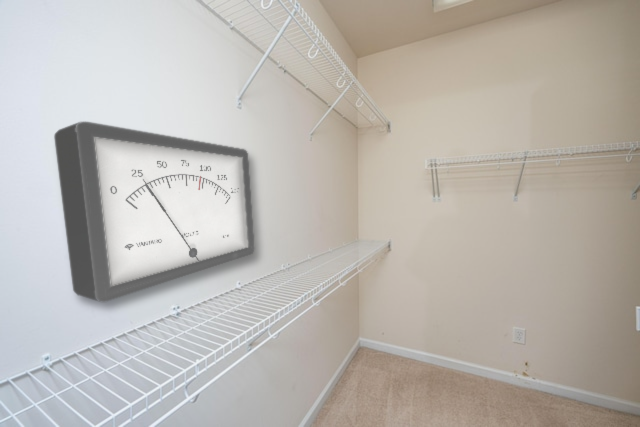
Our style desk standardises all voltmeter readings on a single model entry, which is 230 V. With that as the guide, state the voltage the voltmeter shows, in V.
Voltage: 25 V
